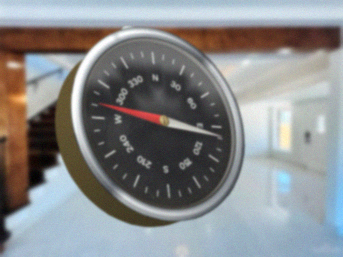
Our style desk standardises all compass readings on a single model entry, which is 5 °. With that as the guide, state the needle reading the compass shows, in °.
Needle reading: 280 °
